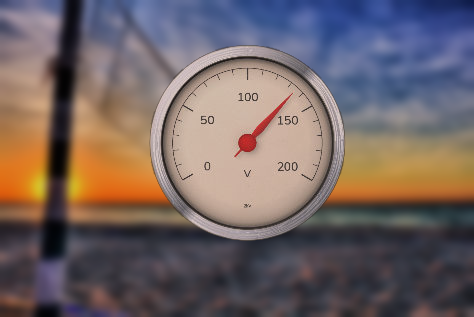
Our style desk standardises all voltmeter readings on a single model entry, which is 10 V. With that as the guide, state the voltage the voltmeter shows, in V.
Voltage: 135 V
